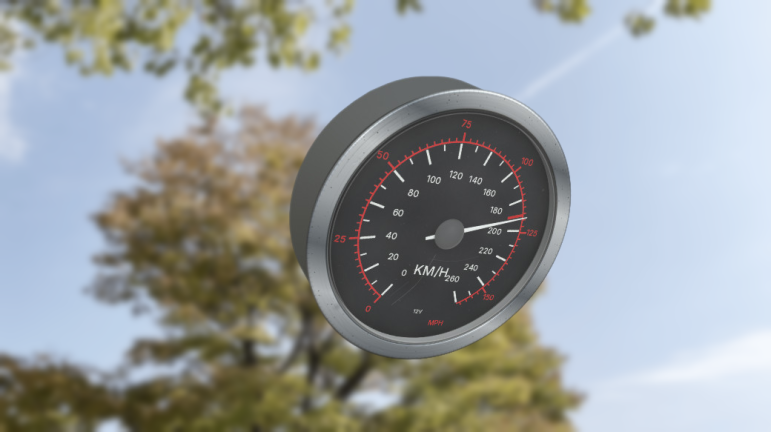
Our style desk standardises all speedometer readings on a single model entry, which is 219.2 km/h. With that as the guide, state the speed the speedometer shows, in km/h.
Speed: 190 km/h
